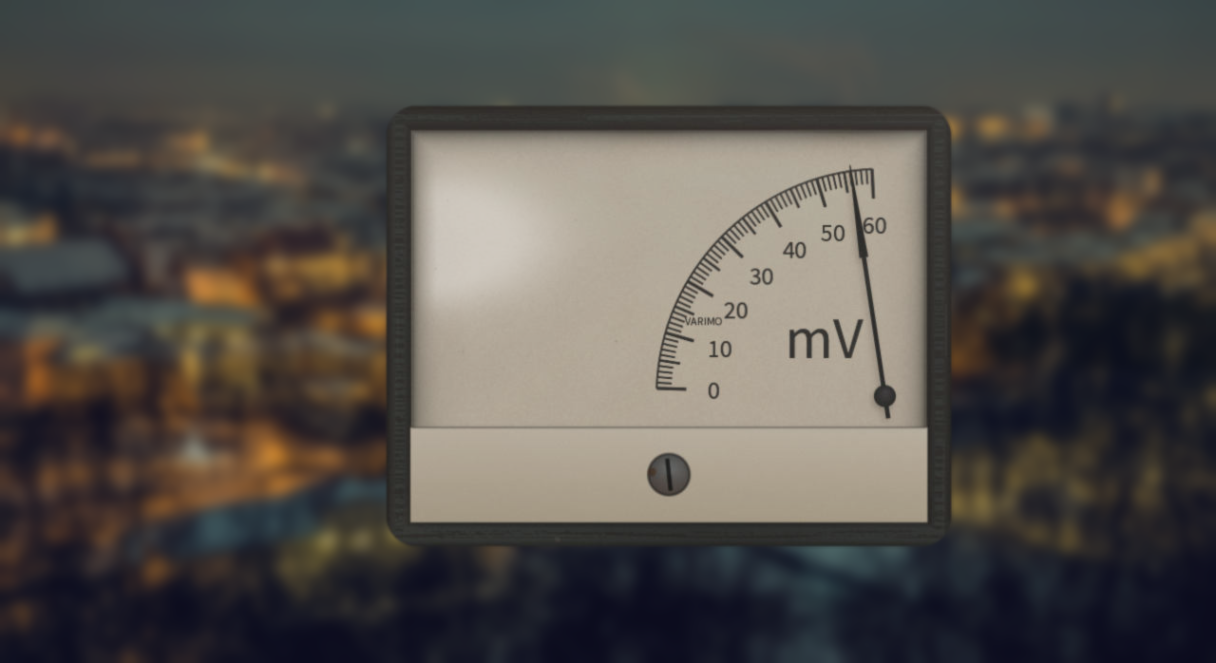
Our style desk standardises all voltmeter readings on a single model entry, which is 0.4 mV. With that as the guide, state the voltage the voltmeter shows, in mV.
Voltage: 56 mV
